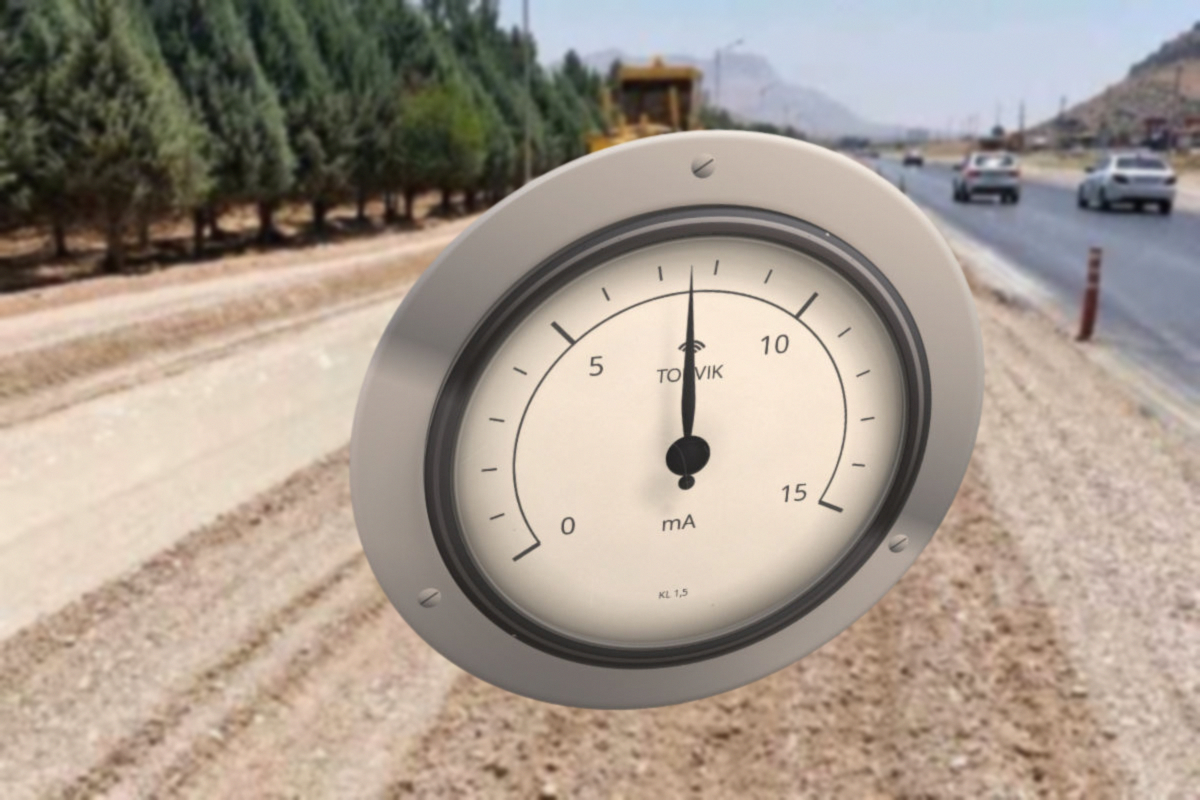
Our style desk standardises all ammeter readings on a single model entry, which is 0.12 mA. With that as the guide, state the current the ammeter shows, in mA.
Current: 7.5 mA
